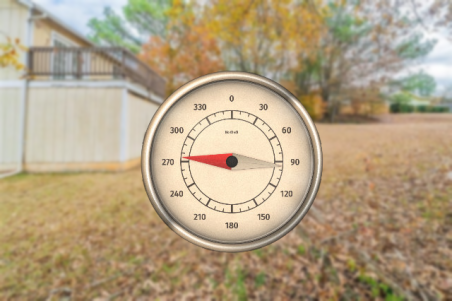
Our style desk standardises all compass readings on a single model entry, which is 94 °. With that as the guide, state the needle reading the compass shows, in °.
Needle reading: 275 °
